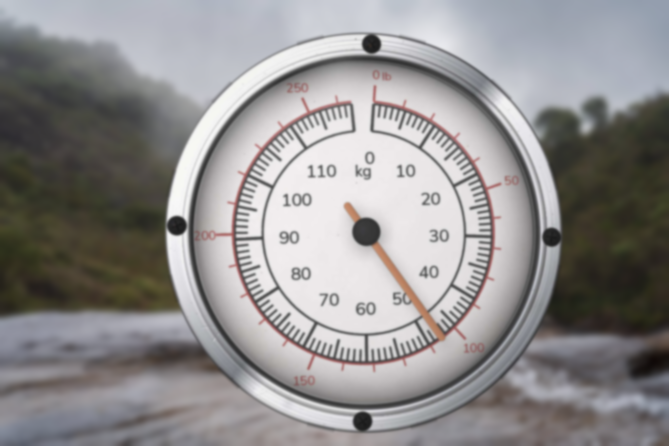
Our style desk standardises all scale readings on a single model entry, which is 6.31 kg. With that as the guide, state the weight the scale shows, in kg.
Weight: 48 kg
